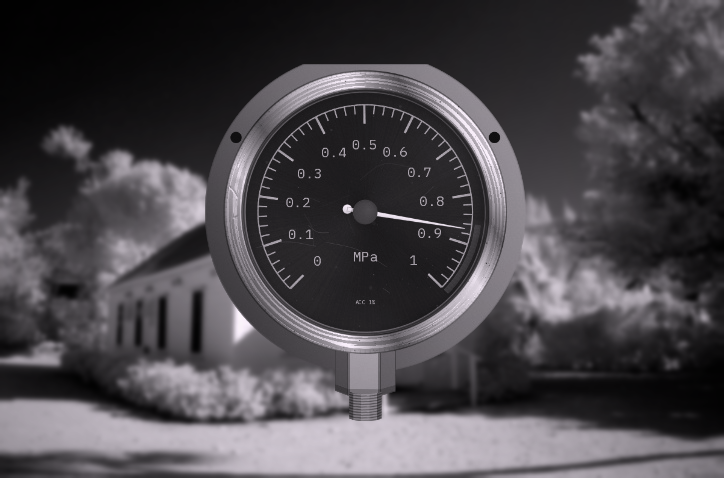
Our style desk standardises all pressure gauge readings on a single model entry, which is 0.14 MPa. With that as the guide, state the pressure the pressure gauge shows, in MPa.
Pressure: 0.87 MPa
